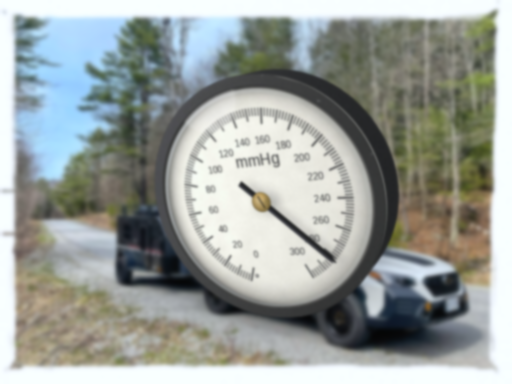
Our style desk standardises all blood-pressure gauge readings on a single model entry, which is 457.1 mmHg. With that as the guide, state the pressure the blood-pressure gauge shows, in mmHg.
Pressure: 280 mmHg
